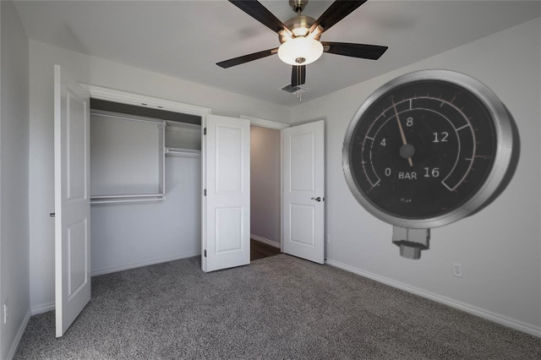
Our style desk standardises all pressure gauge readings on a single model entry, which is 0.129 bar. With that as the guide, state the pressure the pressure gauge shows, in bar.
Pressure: 7 bar
